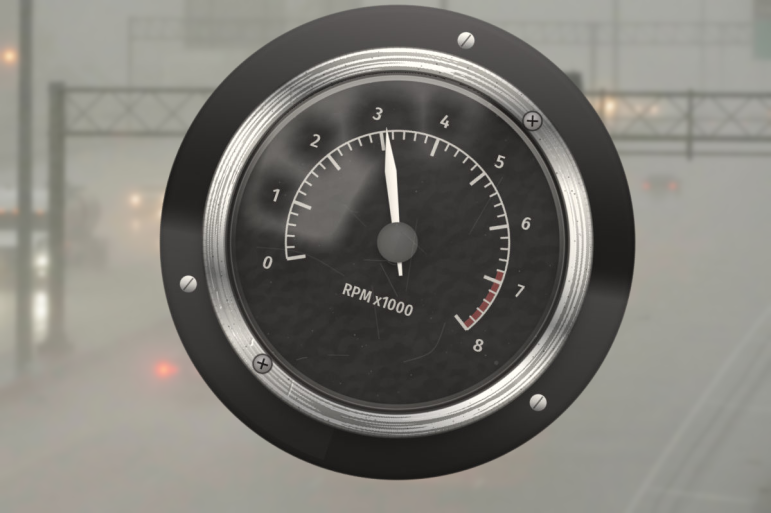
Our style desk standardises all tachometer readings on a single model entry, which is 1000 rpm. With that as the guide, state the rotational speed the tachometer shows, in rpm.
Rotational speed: 3100 rpm
